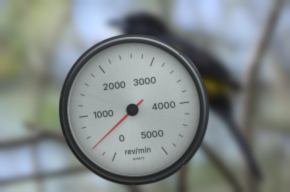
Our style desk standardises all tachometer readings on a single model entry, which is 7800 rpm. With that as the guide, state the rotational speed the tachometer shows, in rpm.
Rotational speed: 400 rpm
